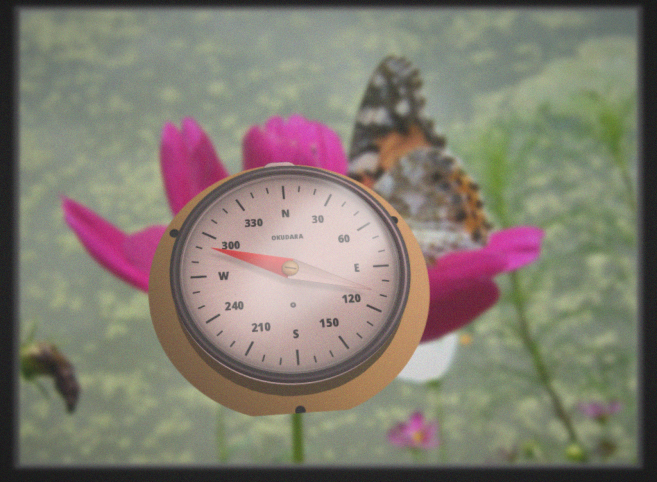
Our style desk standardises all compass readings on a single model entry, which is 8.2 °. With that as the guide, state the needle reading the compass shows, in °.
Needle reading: 290 °
